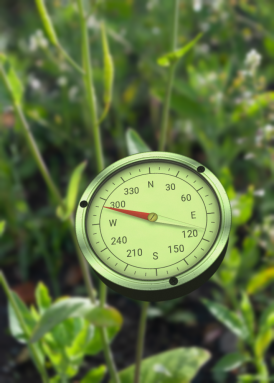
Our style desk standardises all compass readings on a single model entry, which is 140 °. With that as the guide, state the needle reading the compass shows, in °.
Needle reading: 290 °
